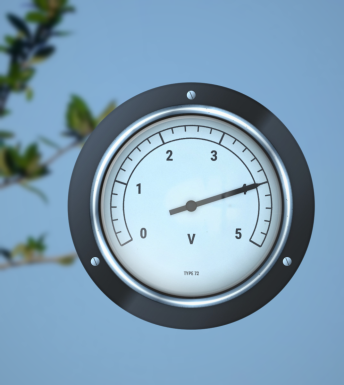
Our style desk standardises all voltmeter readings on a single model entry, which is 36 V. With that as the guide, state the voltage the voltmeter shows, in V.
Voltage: 4 V
